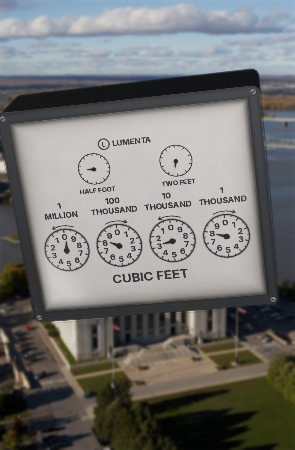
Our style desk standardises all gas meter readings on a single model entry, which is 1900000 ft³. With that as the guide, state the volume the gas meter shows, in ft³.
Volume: 982800 ft³
